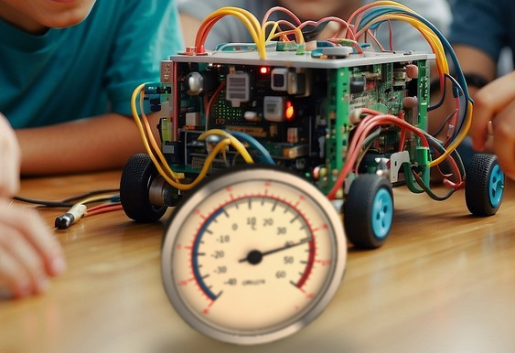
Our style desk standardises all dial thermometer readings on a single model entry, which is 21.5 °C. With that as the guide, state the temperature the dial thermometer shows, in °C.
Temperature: 40 °C
